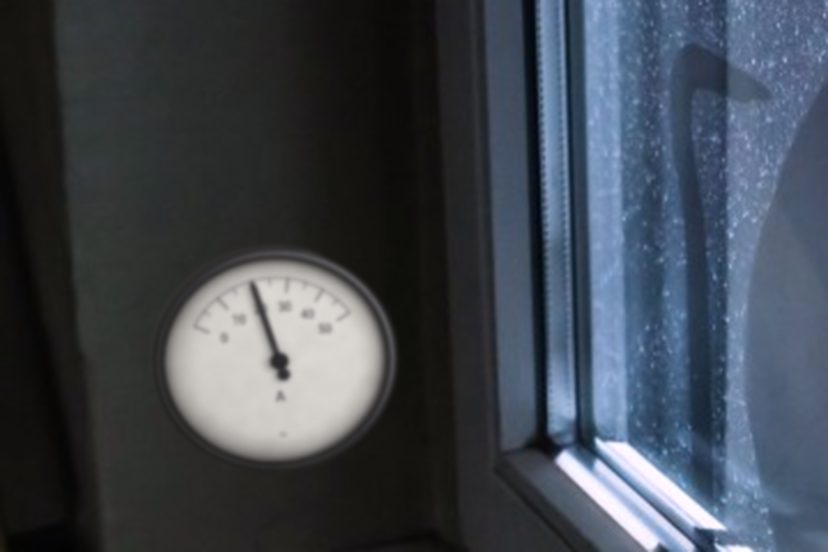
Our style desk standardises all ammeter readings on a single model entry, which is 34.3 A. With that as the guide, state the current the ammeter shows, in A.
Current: 20 A
